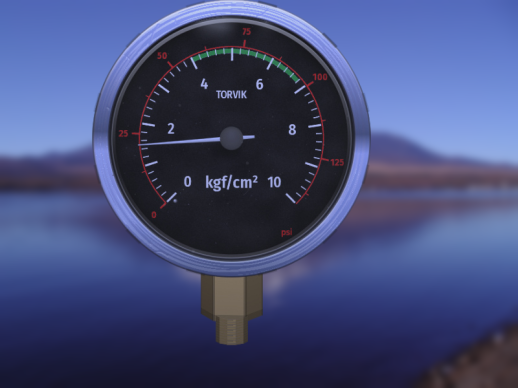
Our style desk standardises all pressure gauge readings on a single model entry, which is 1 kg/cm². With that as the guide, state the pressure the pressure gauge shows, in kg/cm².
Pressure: 1.5 kg/cm²
